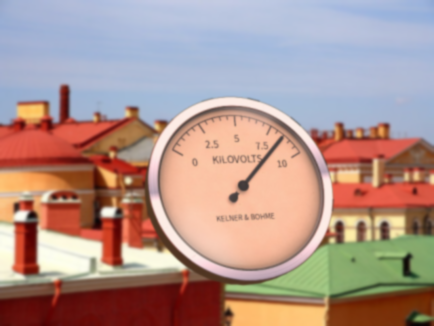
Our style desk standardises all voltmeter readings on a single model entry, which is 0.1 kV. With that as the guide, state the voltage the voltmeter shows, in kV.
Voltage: 8.5 kV
